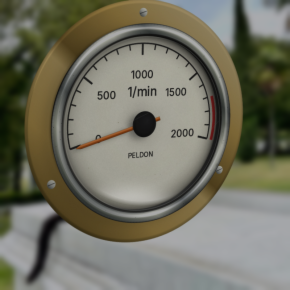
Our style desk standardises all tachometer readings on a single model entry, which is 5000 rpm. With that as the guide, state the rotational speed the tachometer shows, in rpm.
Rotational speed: 0 rpm
